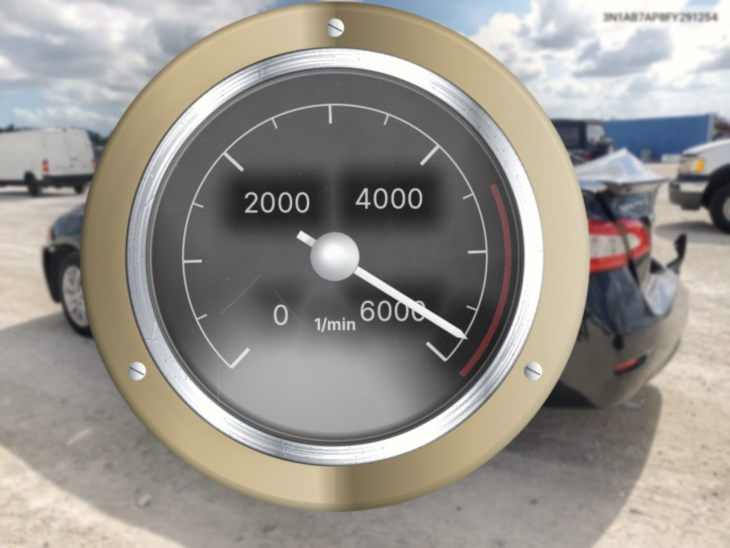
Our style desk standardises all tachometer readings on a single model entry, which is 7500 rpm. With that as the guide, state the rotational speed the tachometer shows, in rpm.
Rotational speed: 5750 rpm
